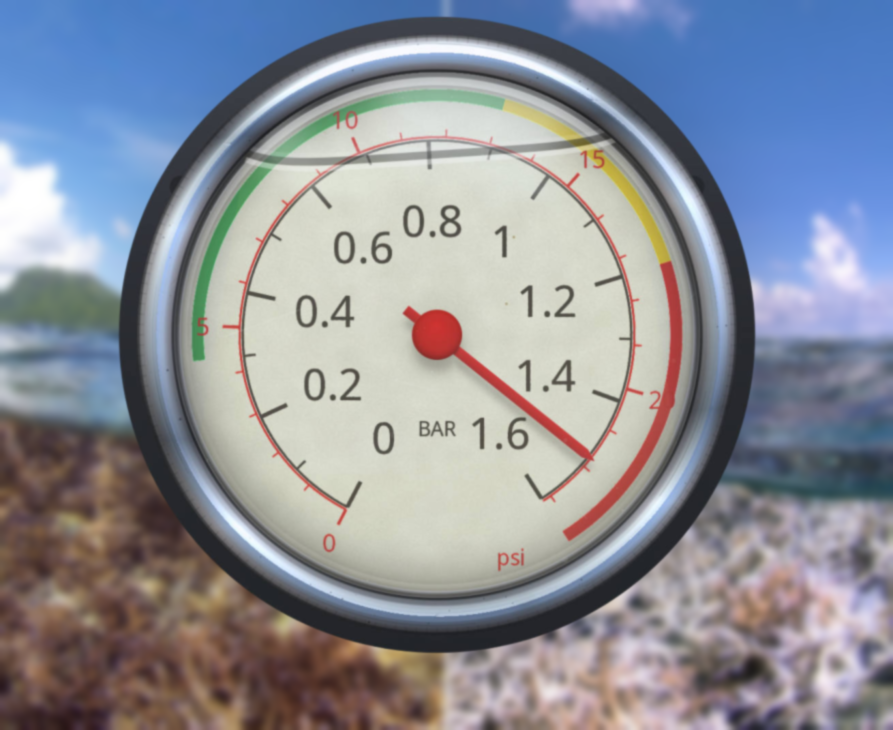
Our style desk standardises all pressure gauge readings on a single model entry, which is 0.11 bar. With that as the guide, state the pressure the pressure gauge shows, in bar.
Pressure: 1.5 bar
